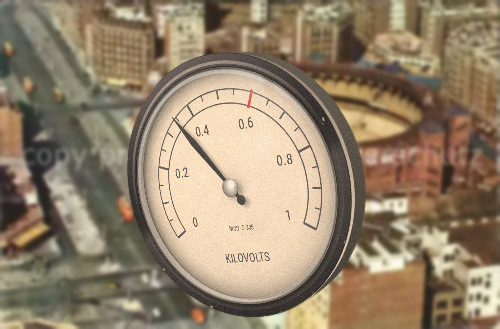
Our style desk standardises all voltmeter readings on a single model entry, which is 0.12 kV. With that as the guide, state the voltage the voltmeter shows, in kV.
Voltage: 0.35 kV
